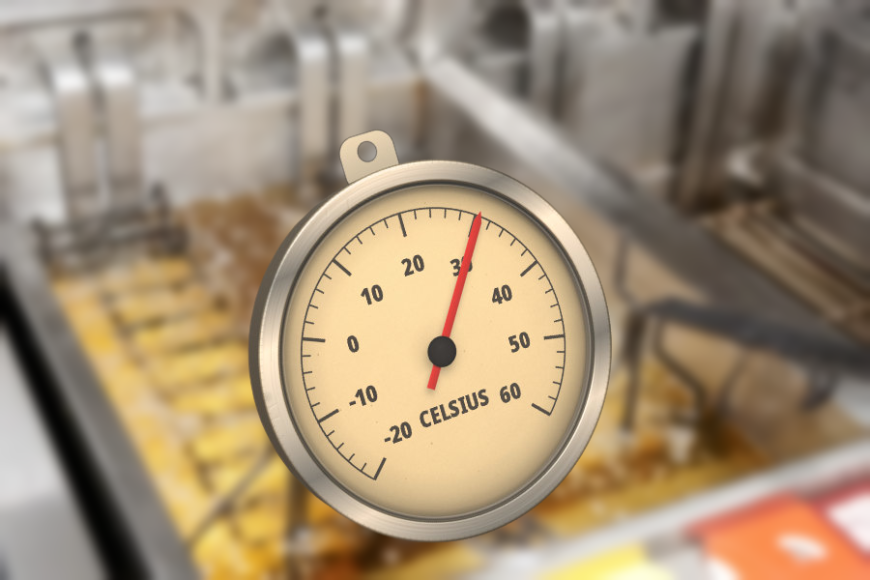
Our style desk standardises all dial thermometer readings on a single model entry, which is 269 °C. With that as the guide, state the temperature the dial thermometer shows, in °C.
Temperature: 30 °C
